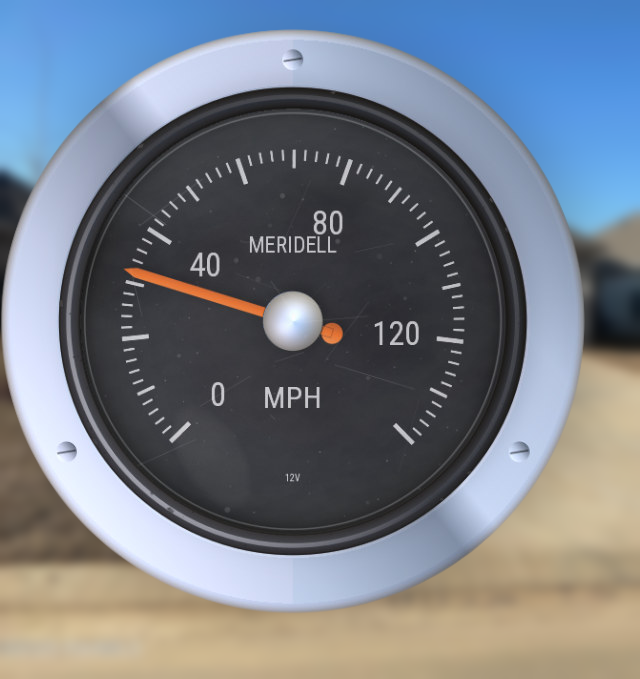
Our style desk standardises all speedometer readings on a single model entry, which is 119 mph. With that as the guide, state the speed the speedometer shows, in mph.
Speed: 32 mph
